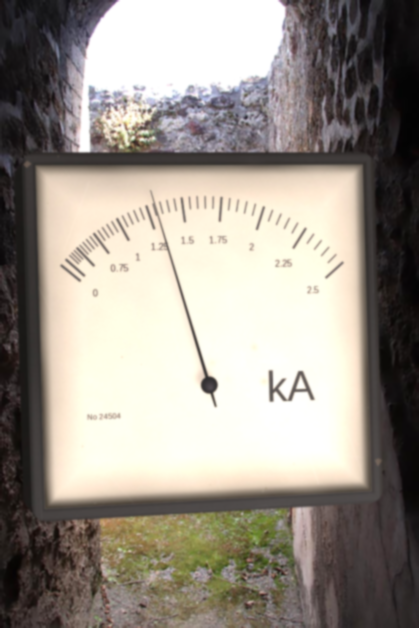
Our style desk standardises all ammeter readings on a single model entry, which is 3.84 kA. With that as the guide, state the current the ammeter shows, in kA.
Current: 1.3 kA
